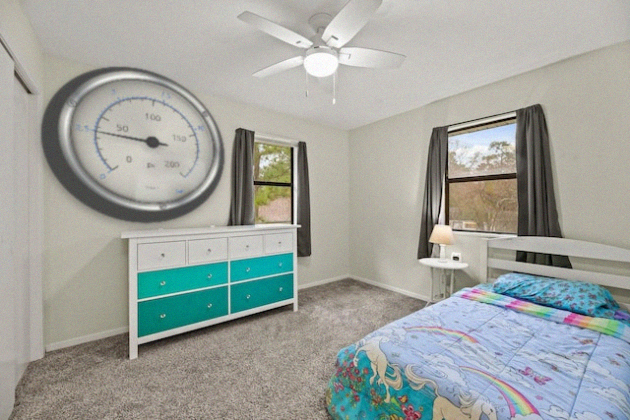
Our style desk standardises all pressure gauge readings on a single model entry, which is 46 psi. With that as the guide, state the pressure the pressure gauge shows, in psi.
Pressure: 35 psi
